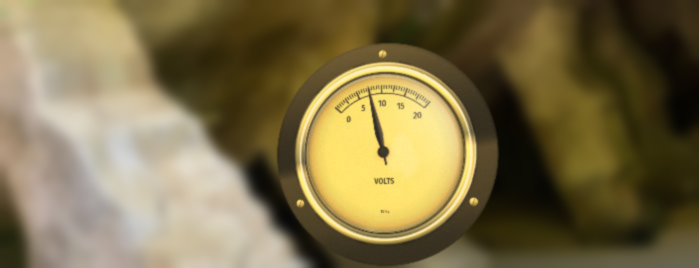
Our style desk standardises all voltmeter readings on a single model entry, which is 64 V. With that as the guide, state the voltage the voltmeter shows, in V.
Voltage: 7.5 V
